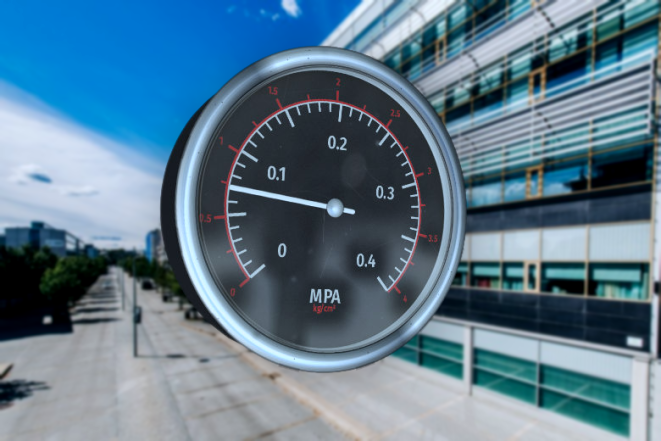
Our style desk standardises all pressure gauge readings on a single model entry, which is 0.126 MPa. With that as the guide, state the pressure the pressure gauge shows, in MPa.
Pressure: 0.07 MPa
